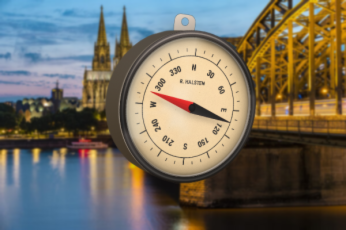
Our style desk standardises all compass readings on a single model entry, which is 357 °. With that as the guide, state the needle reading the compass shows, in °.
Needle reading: 285 °
